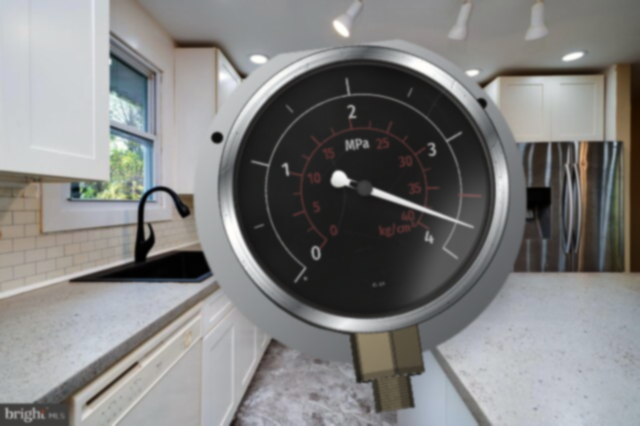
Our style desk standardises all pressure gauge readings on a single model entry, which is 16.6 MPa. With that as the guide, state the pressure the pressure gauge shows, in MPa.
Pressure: 3.75 MPa
